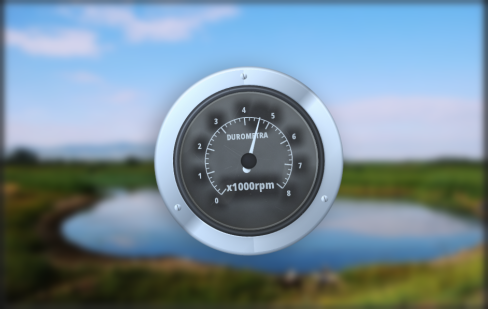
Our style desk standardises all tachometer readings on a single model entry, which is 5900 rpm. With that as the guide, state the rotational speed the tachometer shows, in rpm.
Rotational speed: 4600 rpm
